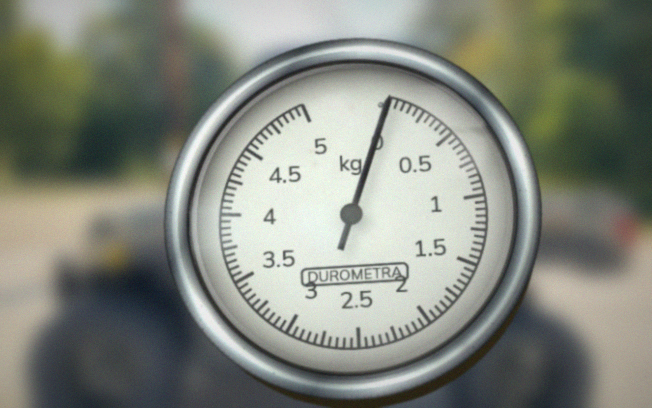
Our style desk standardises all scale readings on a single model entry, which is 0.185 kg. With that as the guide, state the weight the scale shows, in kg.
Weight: 0 kg
